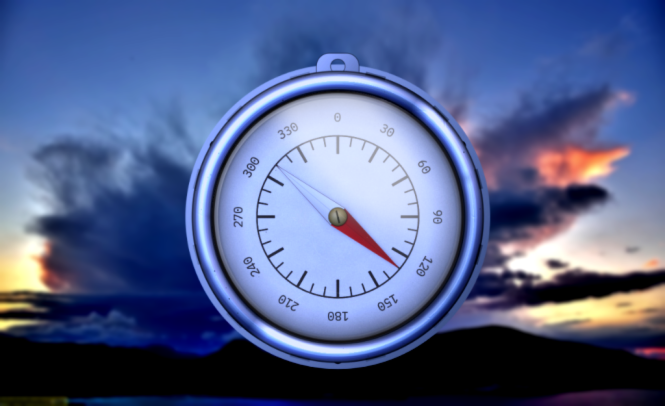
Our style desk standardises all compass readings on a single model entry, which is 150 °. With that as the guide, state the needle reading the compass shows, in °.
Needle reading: 130 °
